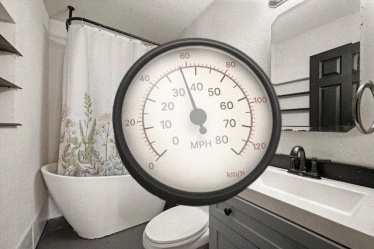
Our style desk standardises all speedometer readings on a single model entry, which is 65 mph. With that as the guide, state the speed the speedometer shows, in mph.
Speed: 35 mph
